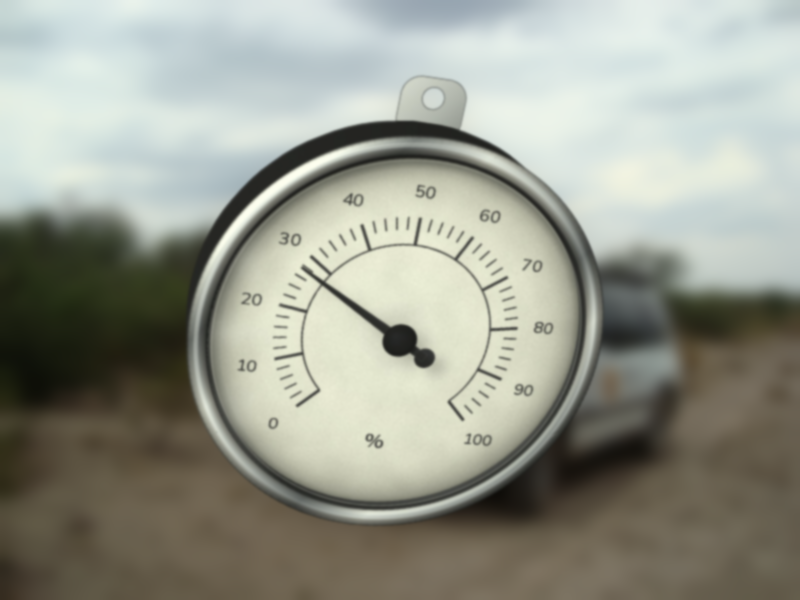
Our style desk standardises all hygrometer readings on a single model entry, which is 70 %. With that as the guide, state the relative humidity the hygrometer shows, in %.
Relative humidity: 28 %
